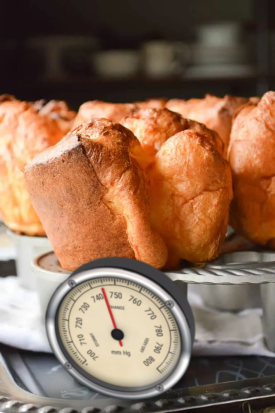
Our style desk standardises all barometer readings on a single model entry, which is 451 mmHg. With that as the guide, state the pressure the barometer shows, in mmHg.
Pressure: 745 mmHg
